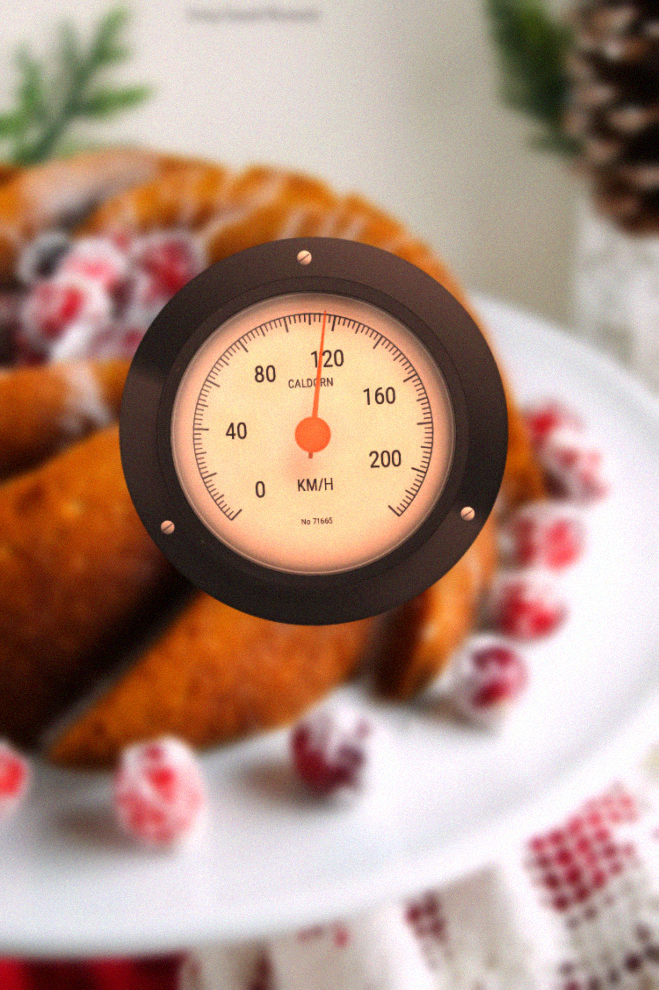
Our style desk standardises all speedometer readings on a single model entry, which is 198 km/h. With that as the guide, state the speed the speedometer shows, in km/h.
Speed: 116 km/h
